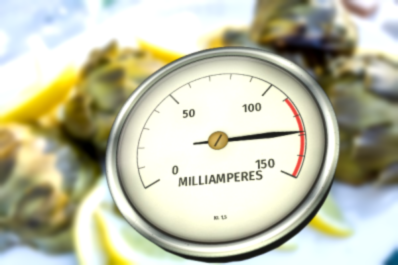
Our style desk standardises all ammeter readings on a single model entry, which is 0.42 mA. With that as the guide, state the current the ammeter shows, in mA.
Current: 130 mA
